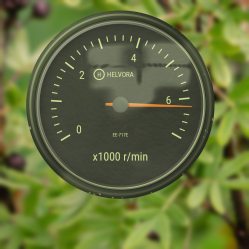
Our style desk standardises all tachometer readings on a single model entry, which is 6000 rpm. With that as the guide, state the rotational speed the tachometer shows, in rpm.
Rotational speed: 6200 rpm
